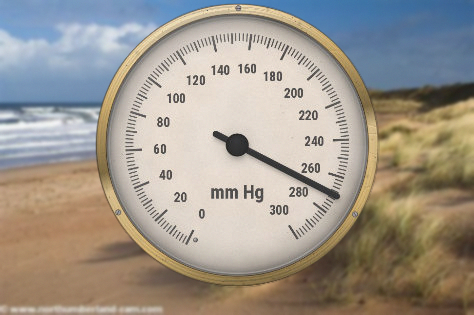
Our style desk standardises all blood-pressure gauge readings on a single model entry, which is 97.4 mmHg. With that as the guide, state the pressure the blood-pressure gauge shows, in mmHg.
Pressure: 270 mmHg
